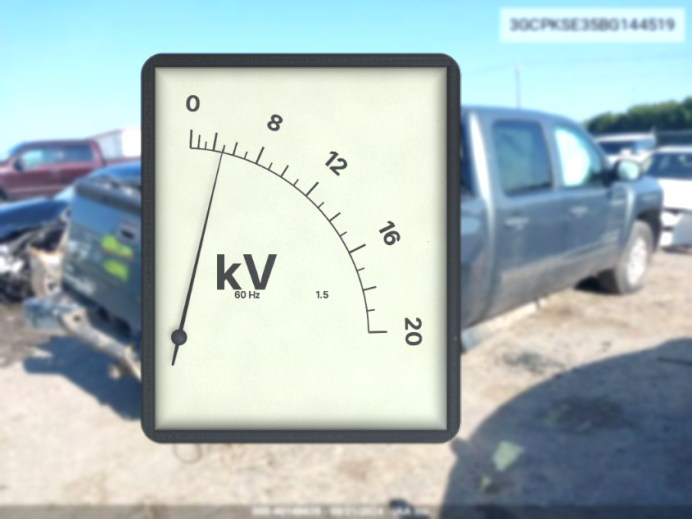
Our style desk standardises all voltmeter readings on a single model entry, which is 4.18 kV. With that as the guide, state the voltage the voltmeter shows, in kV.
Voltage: 5 kV
